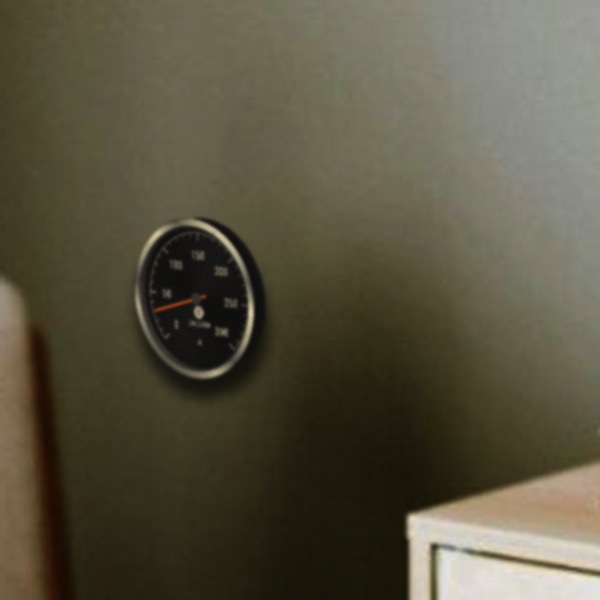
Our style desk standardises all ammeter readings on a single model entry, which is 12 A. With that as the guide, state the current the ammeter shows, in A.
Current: 30 A
